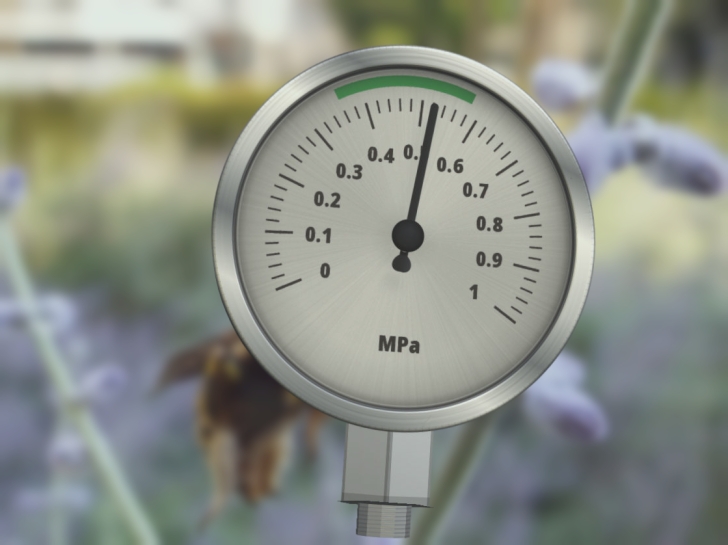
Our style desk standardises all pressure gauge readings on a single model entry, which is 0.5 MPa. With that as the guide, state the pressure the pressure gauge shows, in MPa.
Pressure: 0.52 MPa
